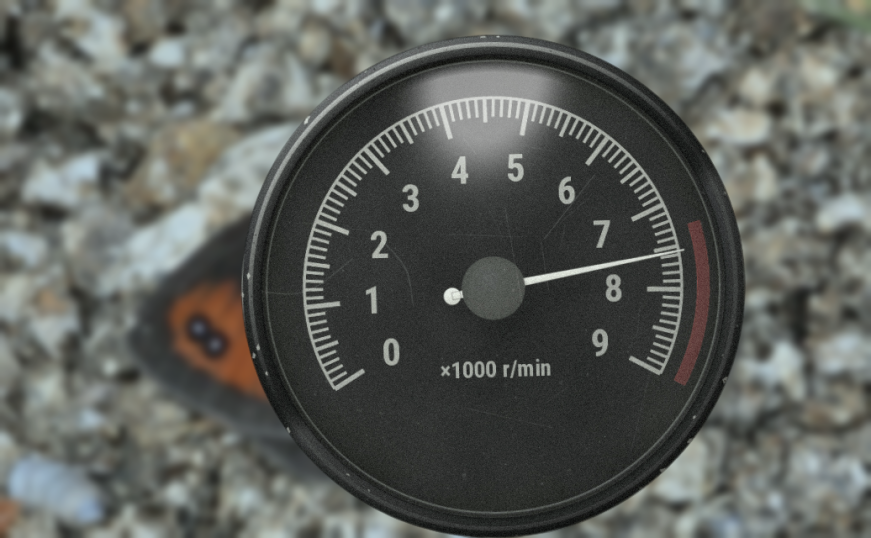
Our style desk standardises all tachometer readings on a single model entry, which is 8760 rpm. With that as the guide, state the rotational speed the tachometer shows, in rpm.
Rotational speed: 7550 rpm
